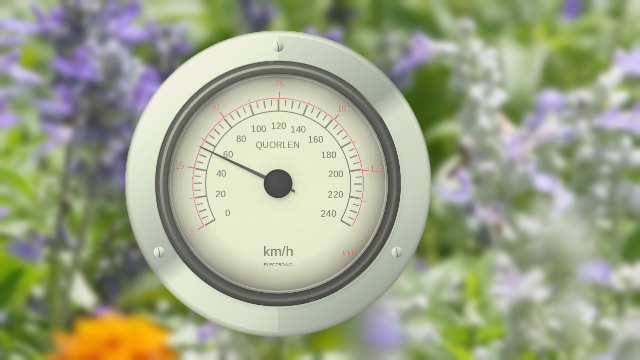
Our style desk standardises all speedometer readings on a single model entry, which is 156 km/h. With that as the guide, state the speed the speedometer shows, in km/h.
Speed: 55 km/h
